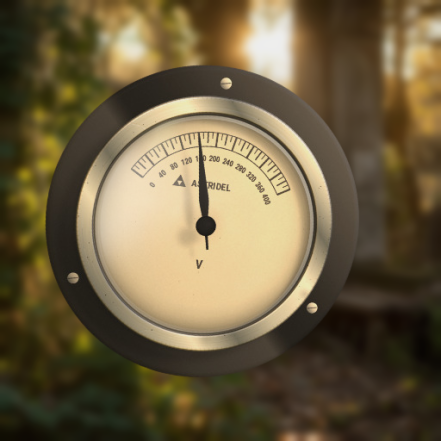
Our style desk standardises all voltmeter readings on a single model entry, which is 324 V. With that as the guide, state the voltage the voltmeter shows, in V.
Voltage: 160 V
